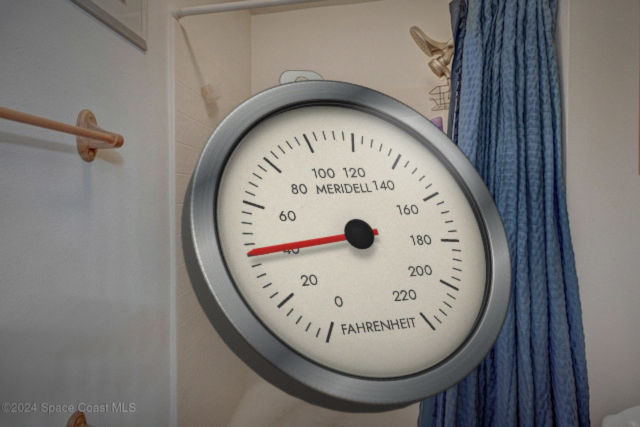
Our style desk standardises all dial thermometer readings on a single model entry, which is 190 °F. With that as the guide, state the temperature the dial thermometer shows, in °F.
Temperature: 40 °F
